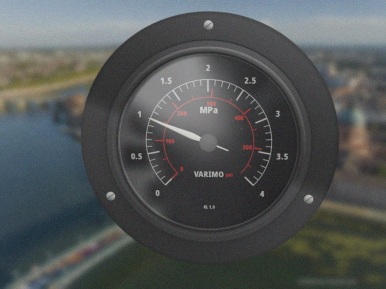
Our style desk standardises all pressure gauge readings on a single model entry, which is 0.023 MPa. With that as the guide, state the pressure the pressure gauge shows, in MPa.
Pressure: 1 MPa
